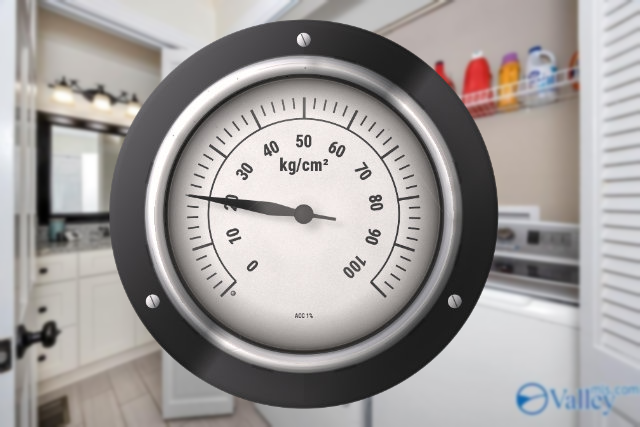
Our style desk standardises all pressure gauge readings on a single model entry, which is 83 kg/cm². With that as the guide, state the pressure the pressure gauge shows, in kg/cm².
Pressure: 20 kg/cm²
